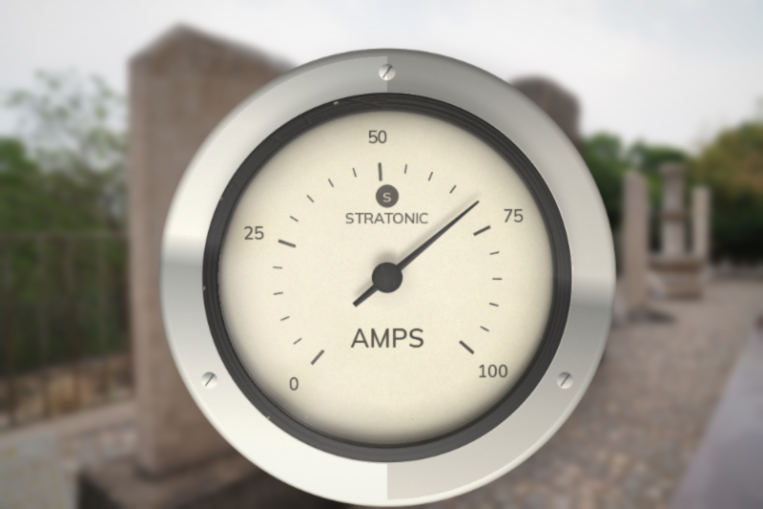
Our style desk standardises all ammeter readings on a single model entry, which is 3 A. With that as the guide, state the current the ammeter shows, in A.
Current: 70 A
